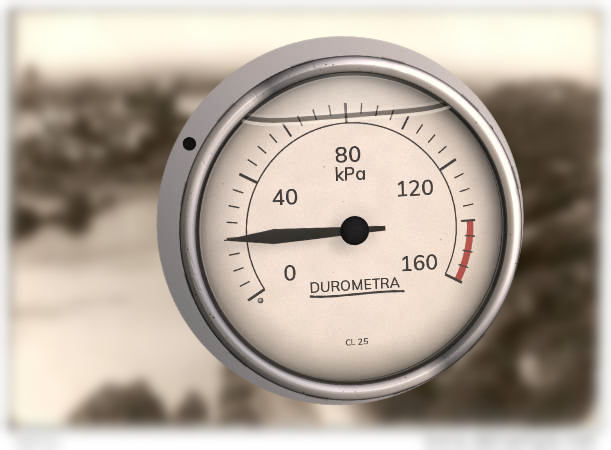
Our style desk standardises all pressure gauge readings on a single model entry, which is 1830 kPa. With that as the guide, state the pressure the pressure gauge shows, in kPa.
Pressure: 20 kPa
